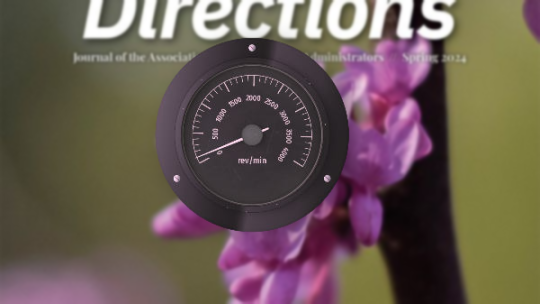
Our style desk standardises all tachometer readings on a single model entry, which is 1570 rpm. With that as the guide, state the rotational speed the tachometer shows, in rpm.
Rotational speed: 100 rpm
